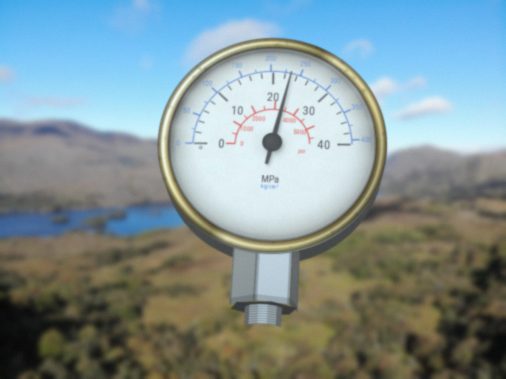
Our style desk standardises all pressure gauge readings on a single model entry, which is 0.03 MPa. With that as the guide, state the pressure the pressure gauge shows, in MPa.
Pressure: 23 MPa
